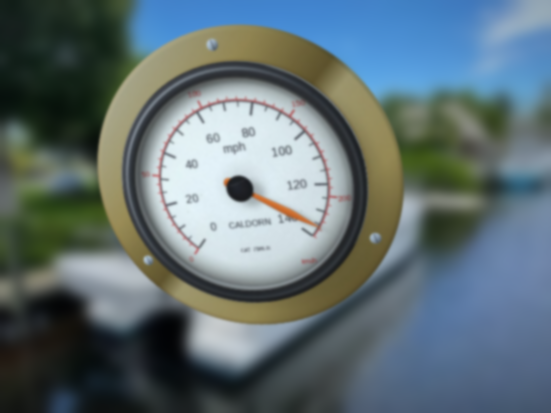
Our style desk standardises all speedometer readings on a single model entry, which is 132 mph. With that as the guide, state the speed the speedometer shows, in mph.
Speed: 135 mph
